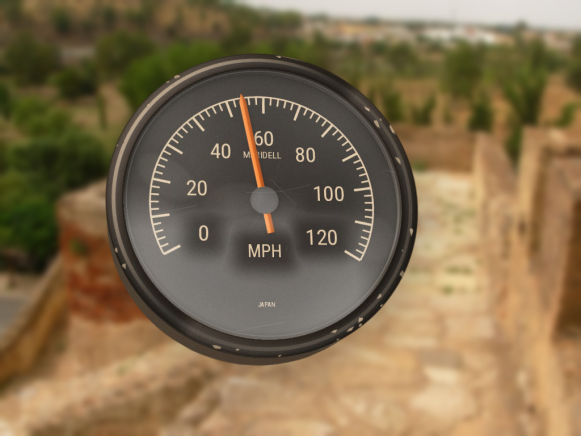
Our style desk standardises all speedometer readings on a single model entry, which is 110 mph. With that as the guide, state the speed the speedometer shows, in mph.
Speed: 54 mph
